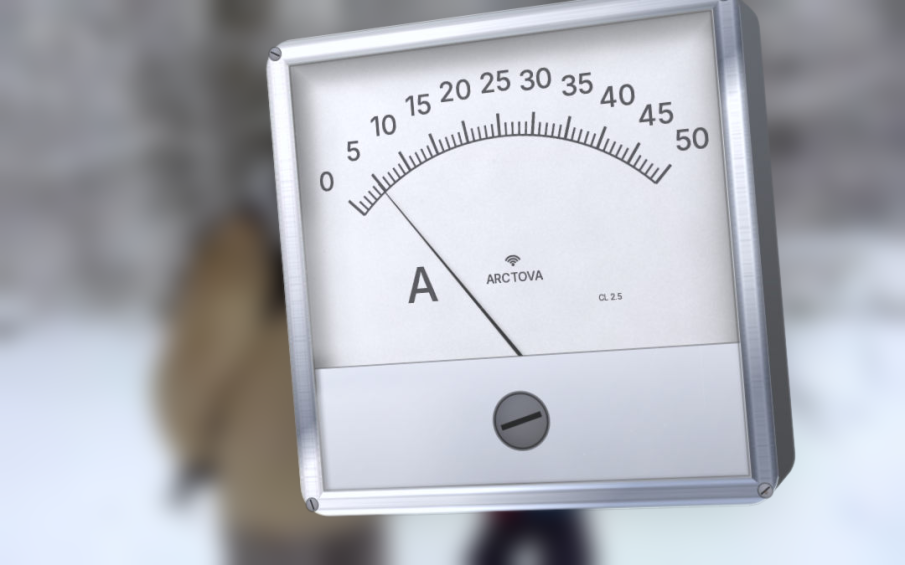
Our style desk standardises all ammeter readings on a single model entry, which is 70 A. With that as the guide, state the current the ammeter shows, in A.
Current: 5 A
